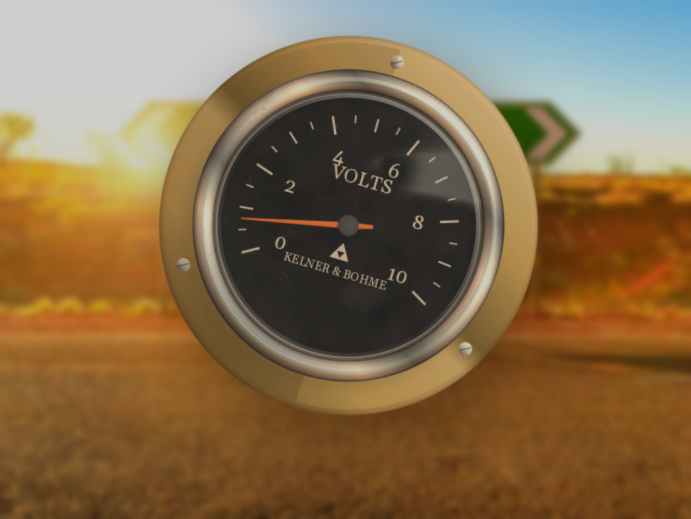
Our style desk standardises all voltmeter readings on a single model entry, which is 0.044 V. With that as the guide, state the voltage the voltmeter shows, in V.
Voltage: 0.75 V
